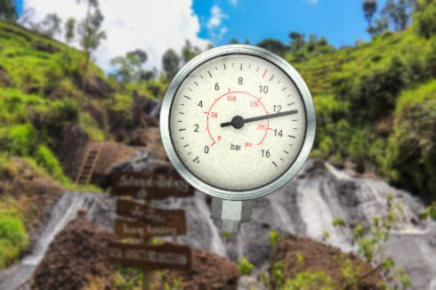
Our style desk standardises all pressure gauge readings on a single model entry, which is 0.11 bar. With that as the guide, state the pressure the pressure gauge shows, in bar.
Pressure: 12.5 bar
